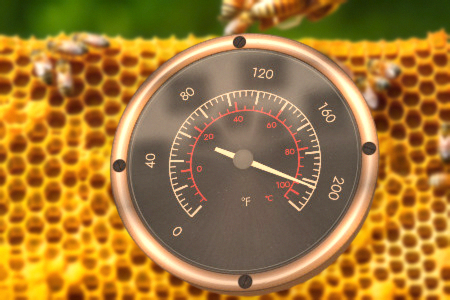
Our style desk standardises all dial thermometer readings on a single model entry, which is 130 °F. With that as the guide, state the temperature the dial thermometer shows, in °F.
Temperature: 204 °F
